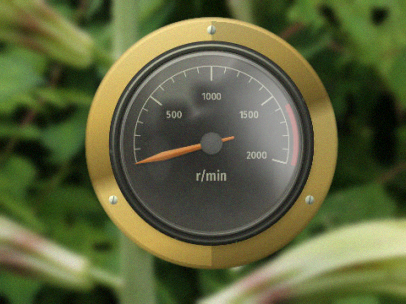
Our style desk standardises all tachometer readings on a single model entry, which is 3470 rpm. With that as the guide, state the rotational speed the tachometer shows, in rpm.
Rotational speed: 0 rpm
